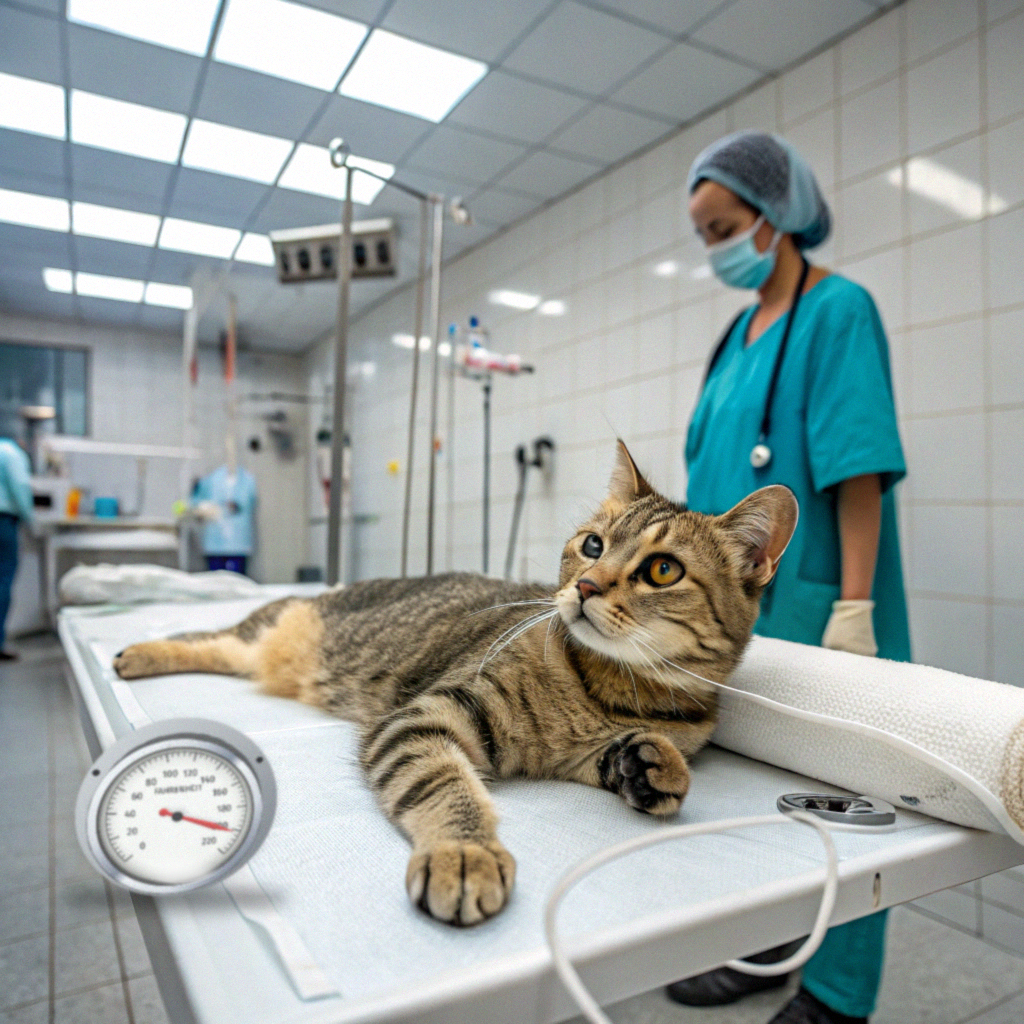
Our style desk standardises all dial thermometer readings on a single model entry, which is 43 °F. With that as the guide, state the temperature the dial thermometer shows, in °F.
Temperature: 200 °F
